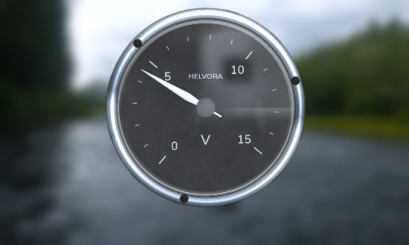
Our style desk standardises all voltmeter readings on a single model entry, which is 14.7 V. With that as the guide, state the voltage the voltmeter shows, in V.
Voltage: 4.5 V
